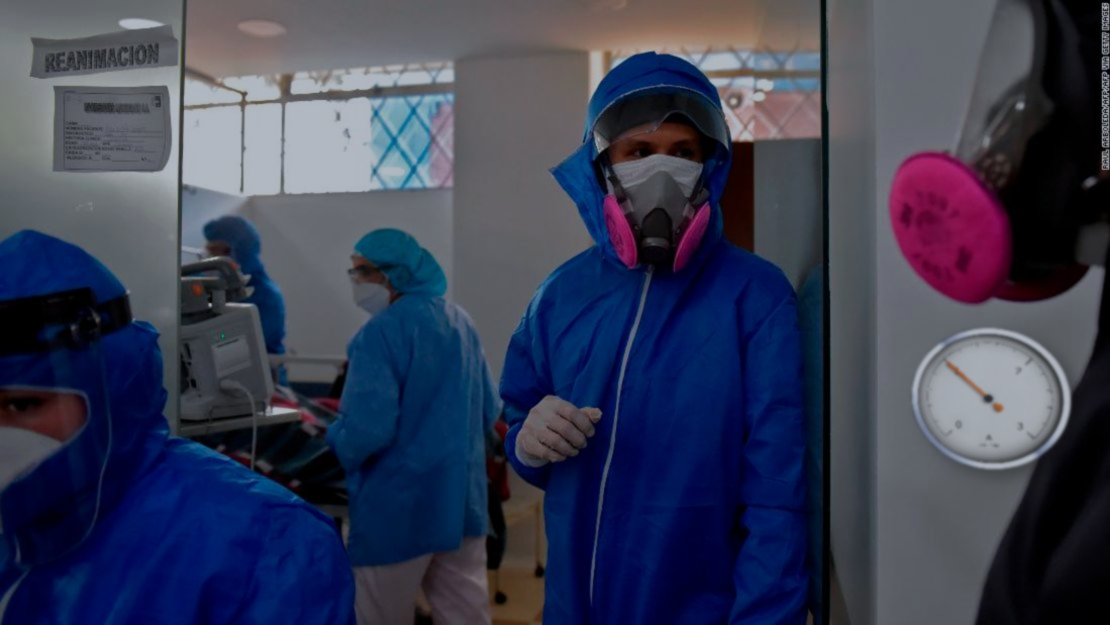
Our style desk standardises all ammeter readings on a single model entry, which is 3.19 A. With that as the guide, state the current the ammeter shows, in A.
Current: 1 A
